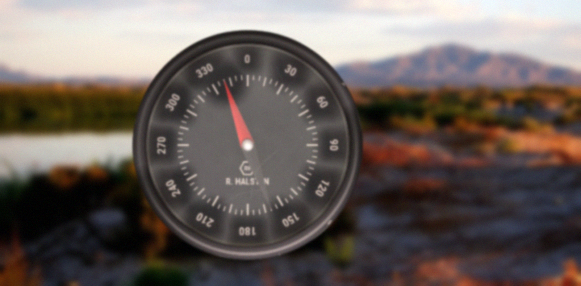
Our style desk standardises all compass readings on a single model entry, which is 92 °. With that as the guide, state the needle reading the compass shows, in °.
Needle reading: 340 °
